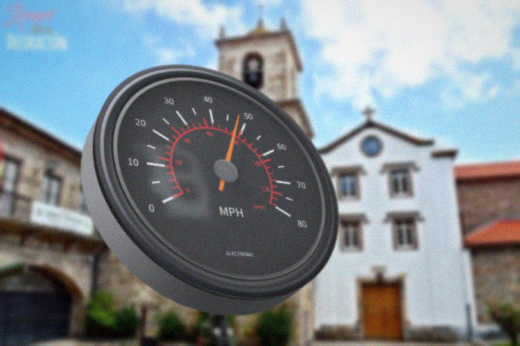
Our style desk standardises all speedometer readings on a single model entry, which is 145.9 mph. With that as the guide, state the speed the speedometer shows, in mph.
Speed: 47.5 mph
